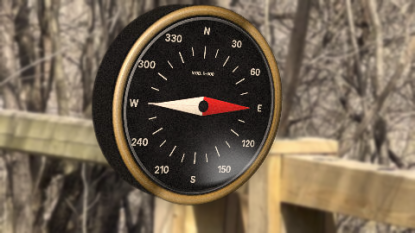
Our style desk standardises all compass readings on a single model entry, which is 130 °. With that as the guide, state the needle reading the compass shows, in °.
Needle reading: 90 °
